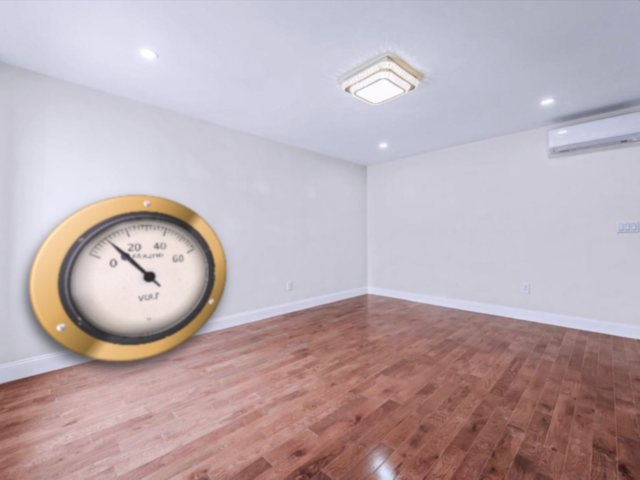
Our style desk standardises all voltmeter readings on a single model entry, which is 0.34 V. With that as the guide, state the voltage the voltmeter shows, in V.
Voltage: 10 V
